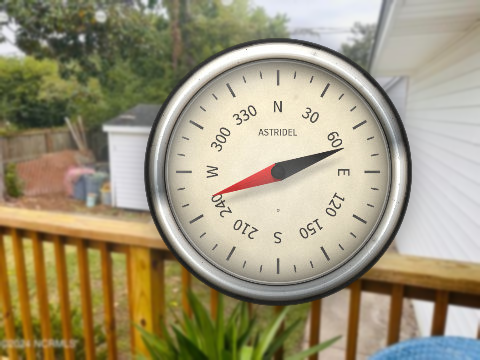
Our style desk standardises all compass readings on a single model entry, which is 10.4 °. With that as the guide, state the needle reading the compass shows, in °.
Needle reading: 250 °
